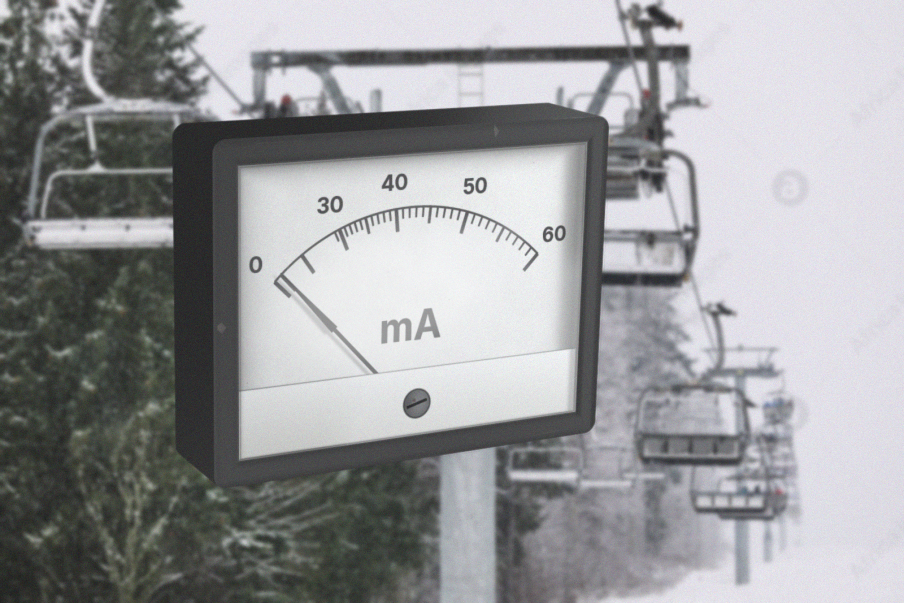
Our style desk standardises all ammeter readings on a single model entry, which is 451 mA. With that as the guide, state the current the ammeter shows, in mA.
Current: 10 mA
